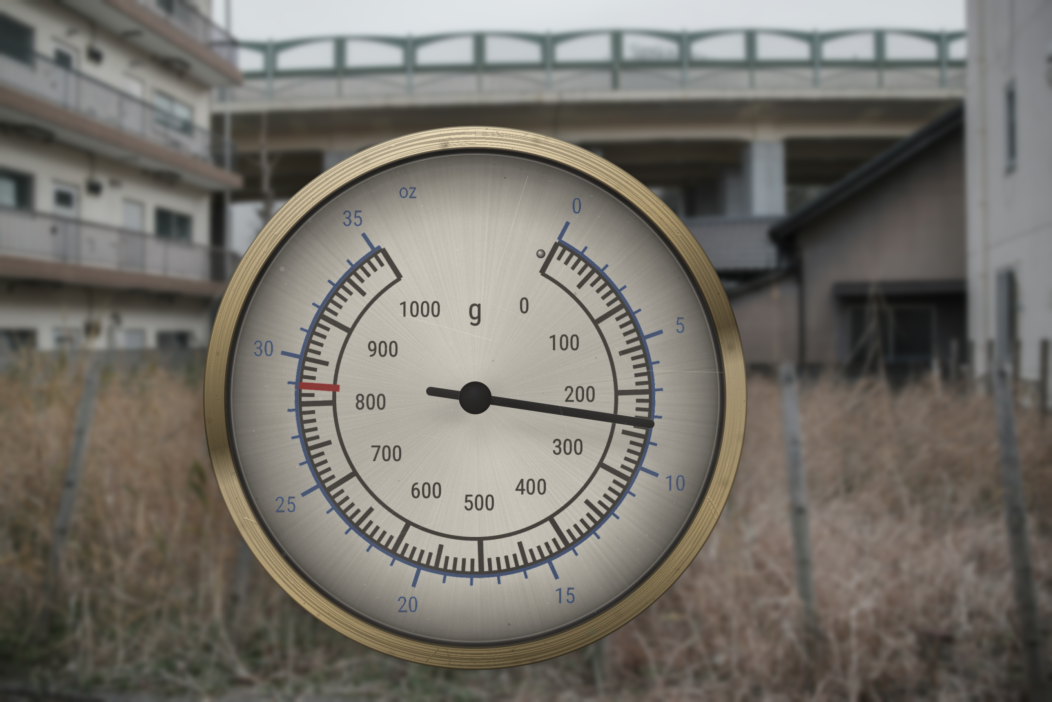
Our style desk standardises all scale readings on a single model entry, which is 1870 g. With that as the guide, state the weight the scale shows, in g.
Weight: 235 g
